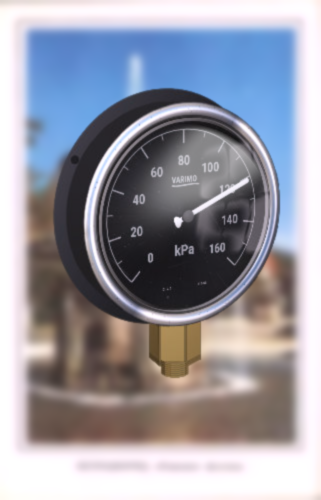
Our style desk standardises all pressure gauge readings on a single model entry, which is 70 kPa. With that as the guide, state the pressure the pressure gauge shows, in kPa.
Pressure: 120 kPa
